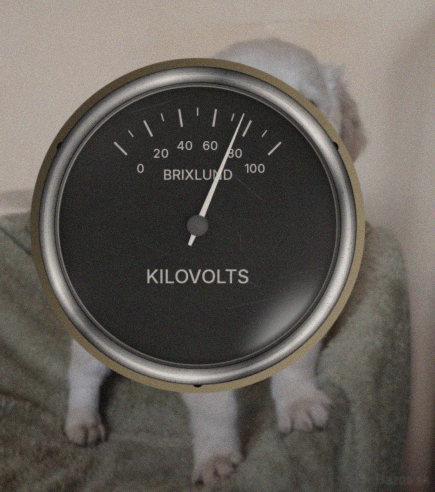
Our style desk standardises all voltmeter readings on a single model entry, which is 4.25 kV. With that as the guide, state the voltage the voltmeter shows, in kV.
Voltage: 75 kV
